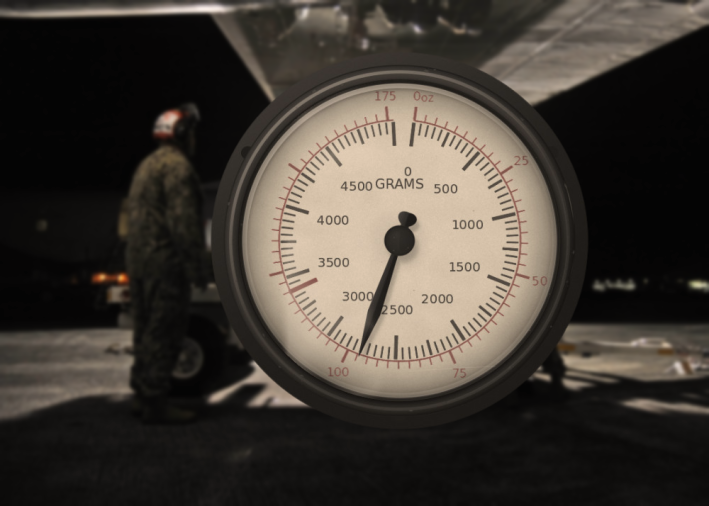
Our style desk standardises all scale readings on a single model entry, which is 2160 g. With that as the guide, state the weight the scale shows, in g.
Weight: 2750 g
